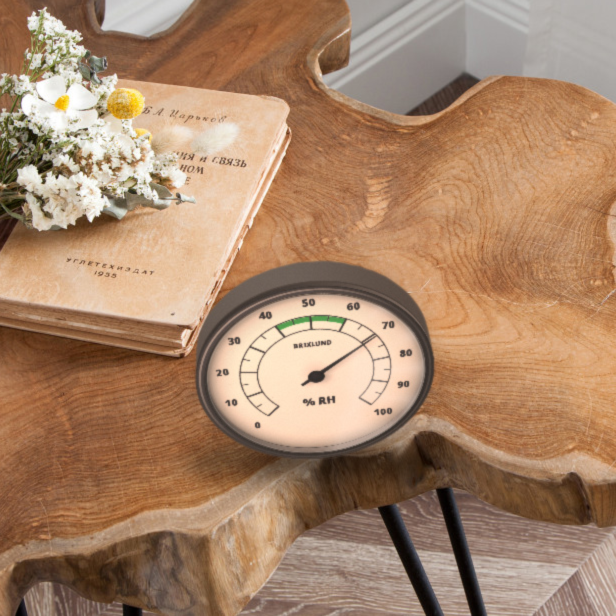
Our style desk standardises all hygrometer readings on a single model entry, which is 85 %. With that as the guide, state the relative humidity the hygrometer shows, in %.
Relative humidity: 70 %
